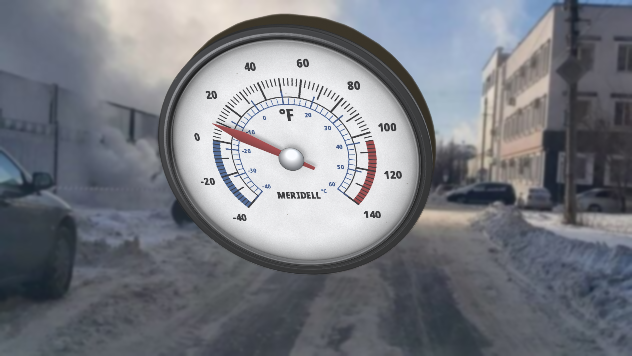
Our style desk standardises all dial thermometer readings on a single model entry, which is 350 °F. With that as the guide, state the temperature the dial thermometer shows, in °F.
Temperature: 10 °F
